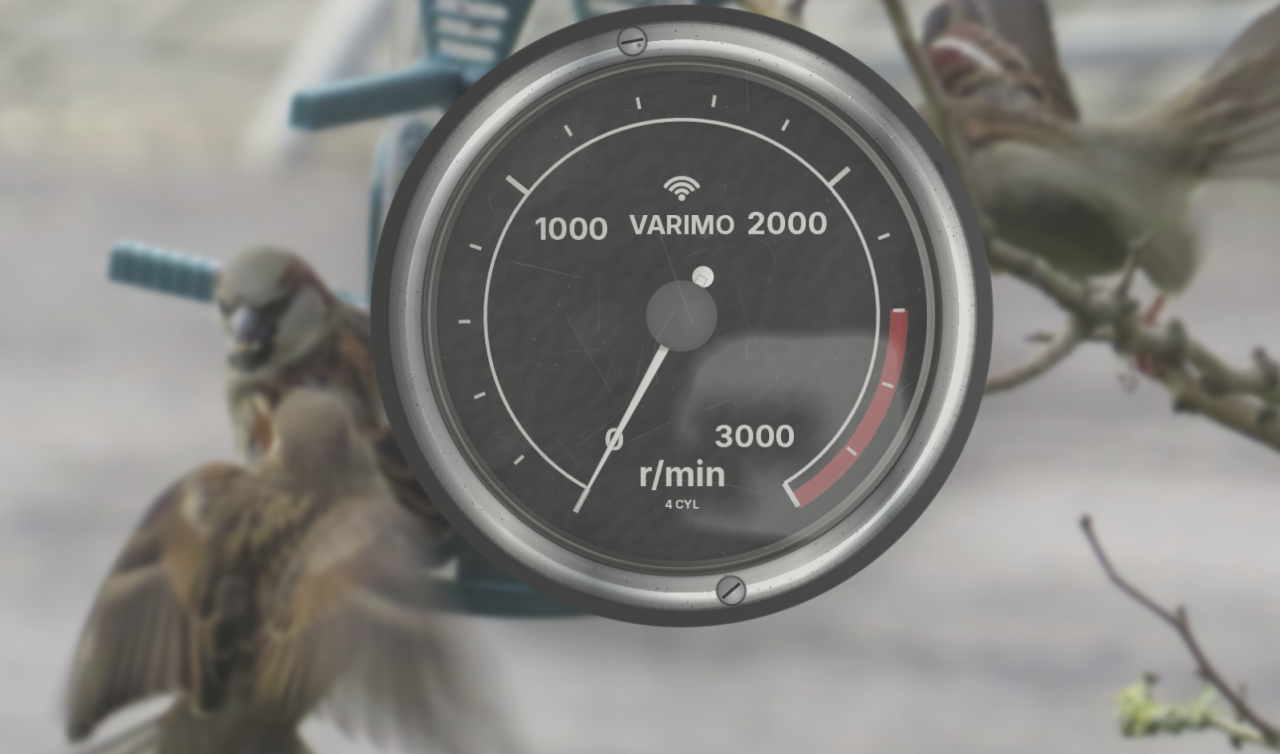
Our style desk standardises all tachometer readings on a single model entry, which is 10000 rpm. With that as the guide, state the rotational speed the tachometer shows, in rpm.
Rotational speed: 0 rpm
